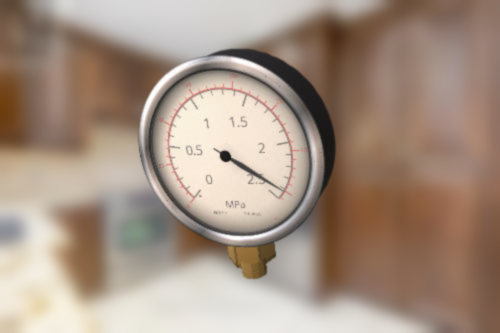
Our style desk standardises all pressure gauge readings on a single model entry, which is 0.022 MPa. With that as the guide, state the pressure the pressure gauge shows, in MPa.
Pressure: 2.4 MPa
